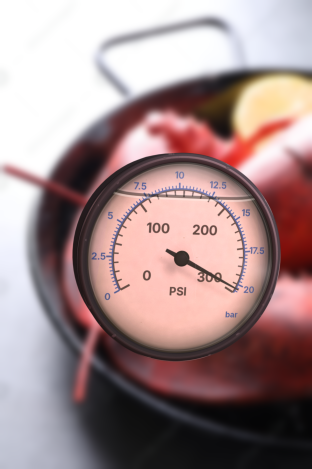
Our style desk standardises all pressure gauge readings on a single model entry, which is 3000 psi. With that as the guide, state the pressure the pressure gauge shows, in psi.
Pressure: 295 psi
